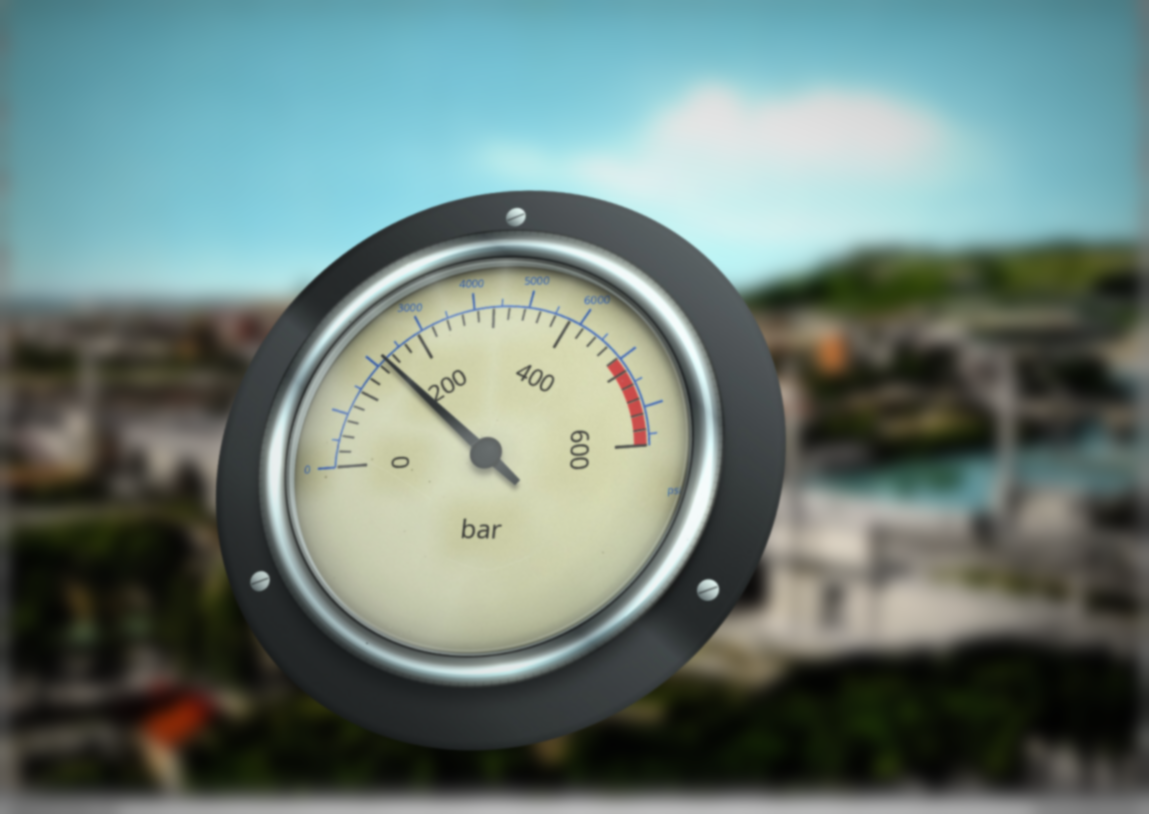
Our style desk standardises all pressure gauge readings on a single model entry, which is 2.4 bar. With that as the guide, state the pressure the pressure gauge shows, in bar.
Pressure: 150 bar
